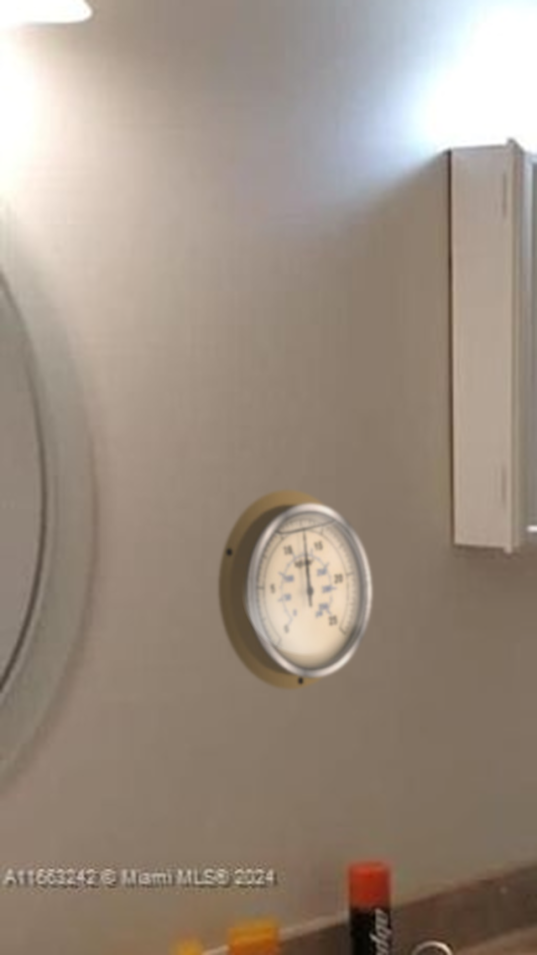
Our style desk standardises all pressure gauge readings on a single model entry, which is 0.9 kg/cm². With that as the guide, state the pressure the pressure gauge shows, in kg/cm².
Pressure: 12.5 kg/cm²
